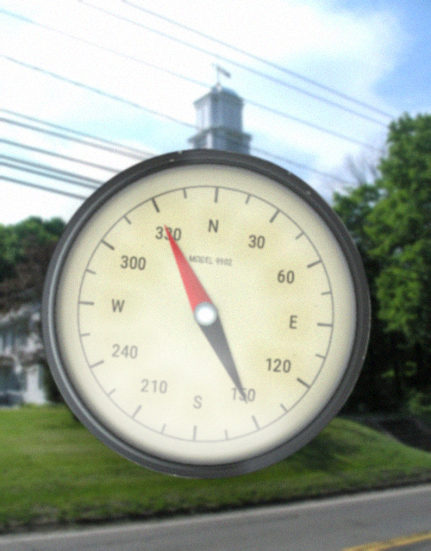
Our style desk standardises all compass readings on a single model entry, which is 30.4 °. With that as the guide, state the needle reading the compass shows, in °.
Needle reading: 330 °
